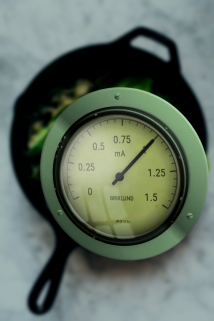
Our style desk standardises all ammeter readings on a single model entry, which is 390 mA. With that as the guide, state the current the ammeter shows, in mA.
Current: 1 mA
